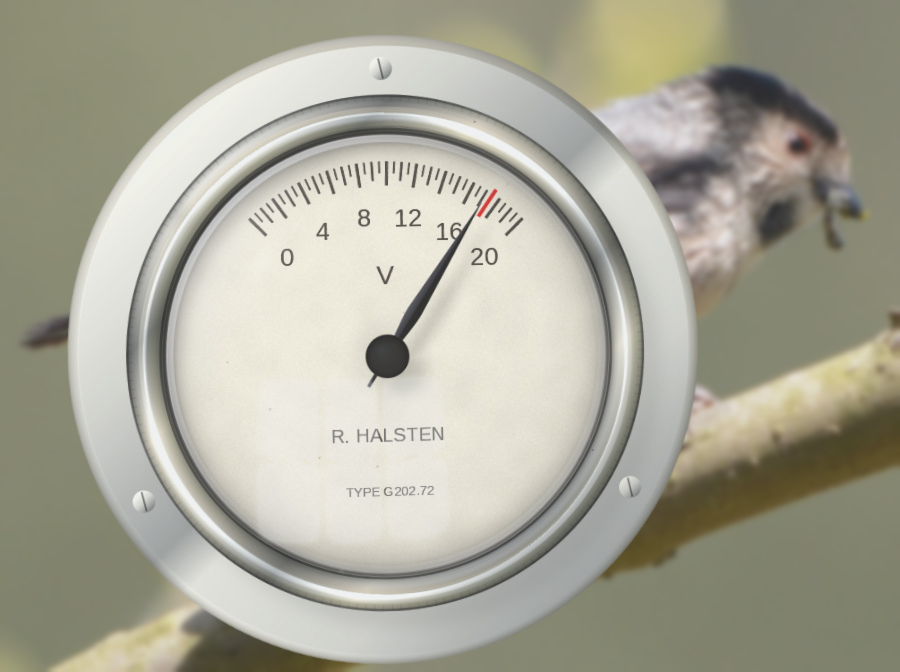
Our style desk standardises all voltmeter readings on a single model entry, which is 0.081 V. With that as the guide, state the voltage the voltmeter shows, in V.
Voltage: 17 V
